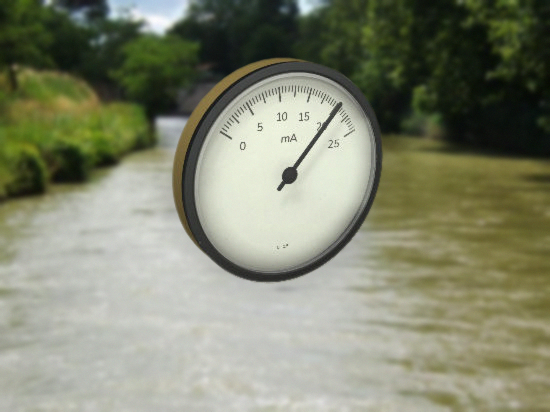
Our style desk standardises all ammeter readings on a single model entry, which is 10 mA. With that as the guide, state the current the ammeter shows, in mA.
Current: 20 mA
